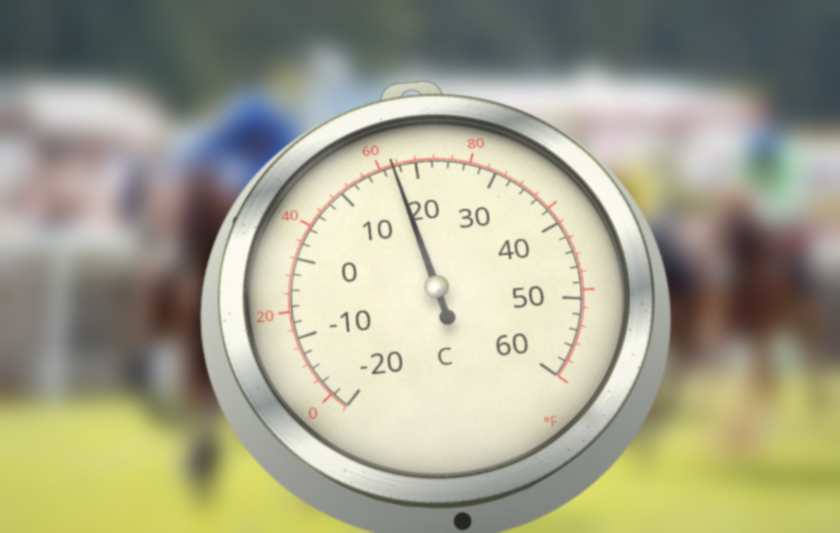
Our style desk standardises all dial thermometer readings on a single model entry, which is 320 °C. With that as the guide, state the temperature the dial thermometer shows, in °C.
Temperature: 17 °C
